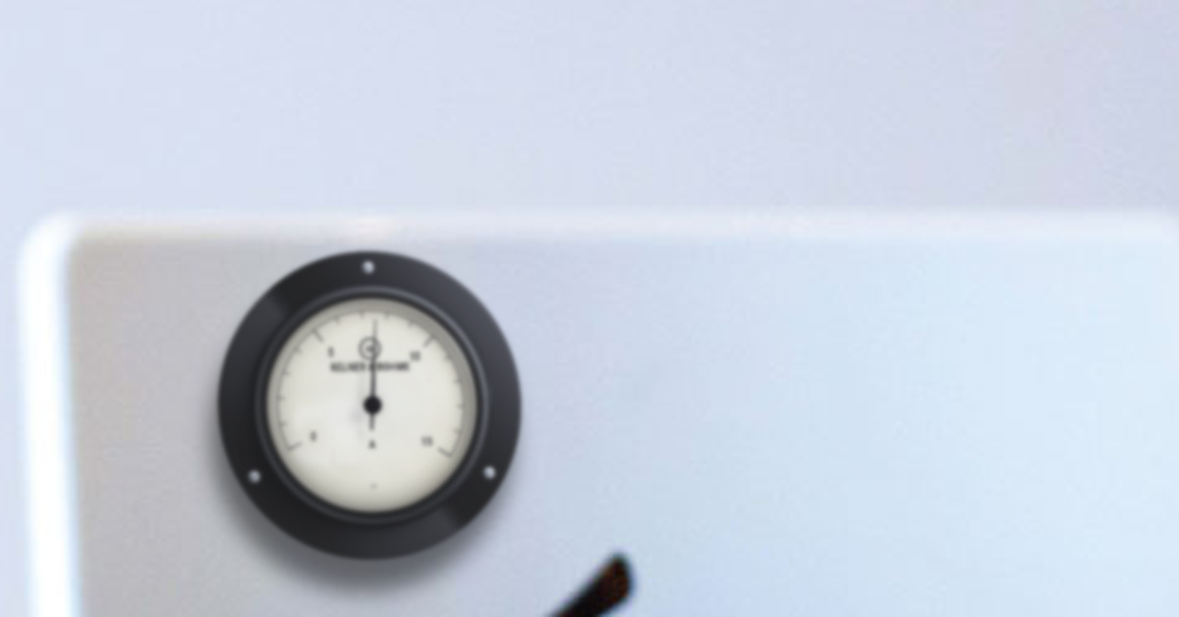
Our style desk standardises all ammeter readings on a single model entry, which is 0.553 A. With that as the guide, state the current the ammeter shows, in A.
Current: 7.5 A
